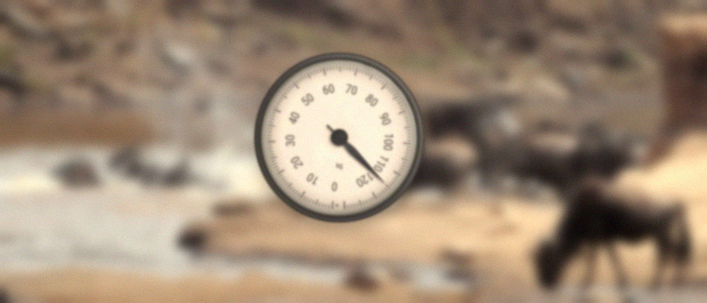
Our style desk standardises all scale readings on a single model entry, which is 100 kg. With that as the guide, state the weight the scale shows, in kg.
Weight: 115 kg
